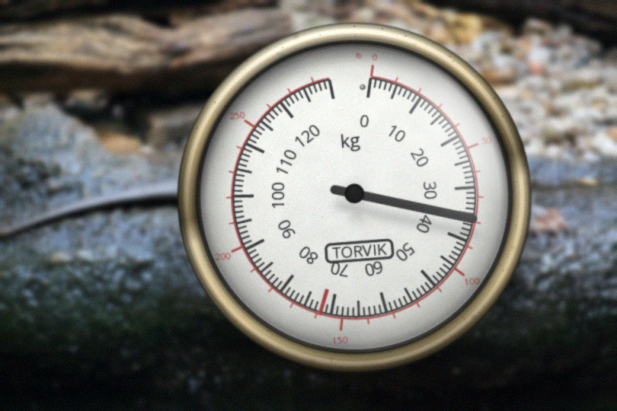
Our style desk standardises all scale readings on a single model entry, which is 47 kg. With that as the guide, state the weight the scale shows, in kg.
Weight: 36 kg
